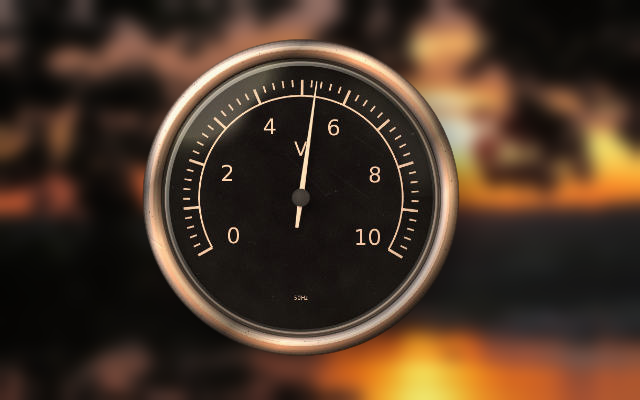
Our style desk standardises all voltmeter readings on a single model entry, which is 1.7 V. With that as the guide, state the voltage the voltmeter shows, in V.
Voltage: 5.3 V
